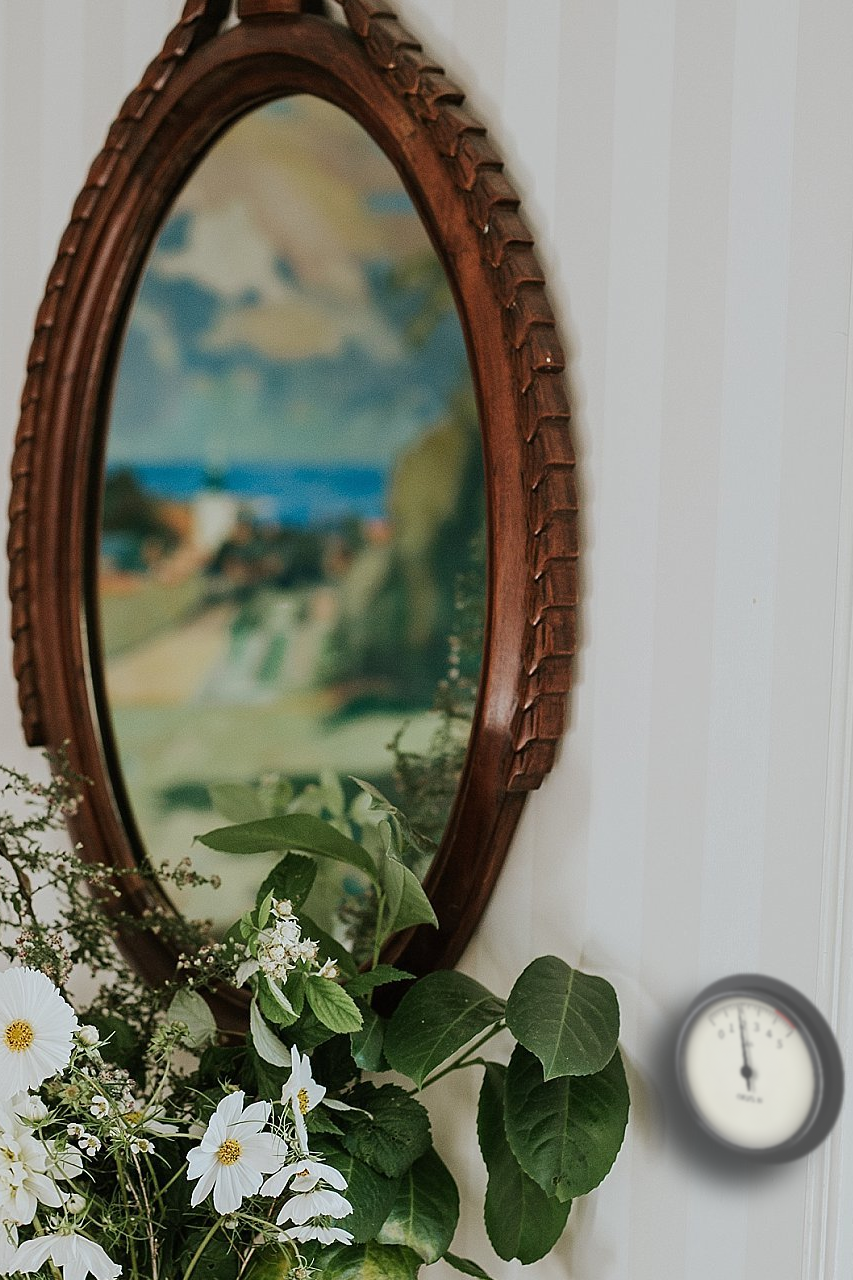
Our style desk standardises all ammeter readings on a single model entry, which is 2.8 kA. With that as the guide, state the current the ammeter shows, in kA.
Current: 2 kA
